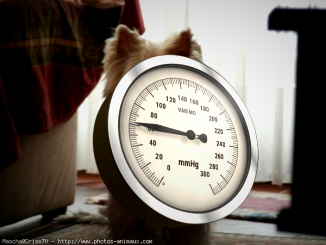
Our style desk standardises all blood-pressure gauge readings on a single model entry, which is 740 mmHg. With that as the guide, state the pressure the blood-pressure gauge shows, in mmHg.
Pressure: 60 mmHg
